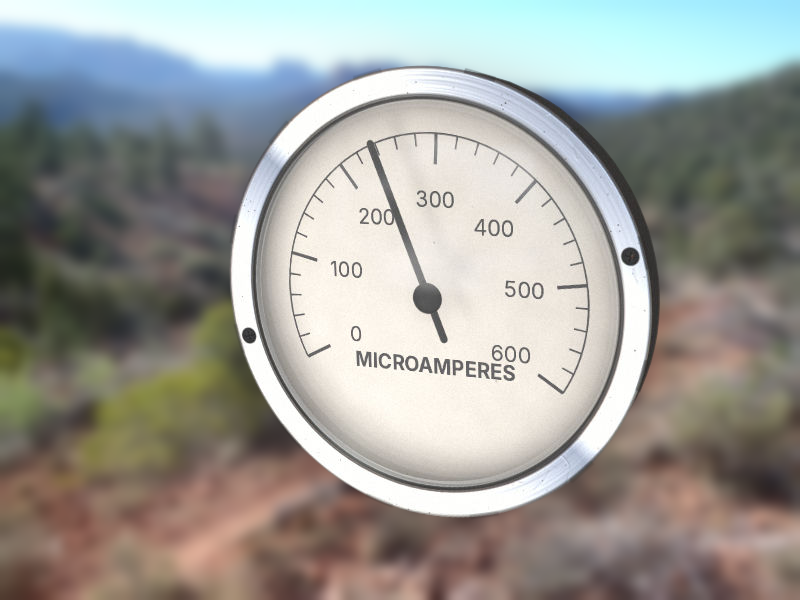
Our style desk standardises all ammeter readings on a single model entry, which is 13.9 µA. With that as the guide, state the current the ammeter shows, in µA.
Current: 240 µA
